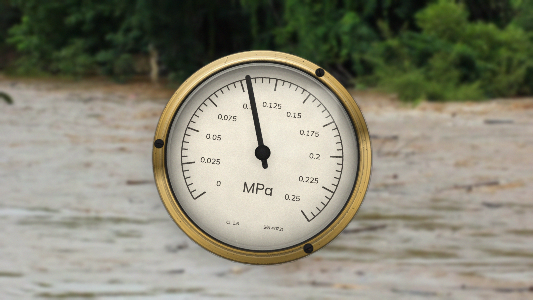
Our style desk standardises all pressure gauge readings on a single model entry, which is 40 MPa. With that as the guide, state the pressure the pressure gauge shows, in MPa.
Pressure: 0.105 MPa
